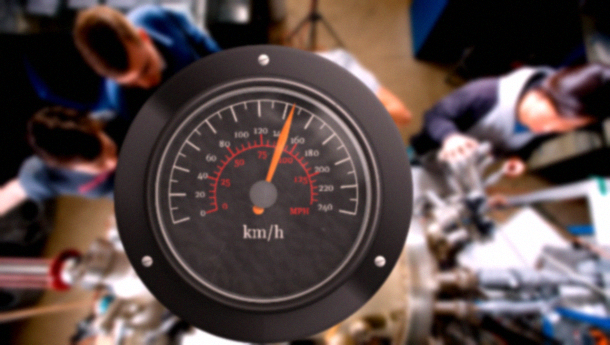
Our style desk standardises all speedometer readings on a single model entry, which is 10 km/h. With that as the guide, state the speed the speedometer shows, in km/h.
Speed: 145 km/h
